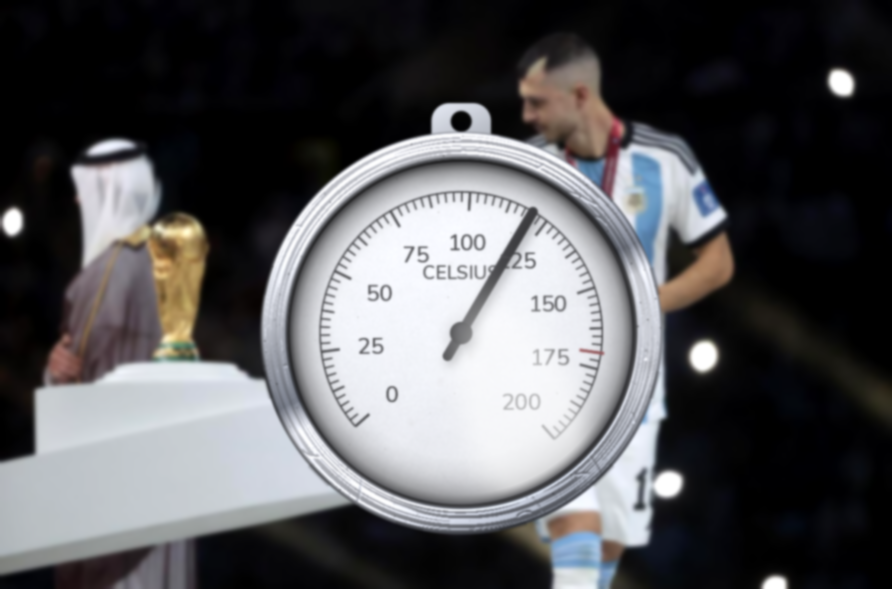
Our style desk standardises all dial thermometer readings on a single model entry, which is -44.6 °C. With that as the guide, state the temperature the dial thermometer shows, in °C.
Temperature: 120 °C
